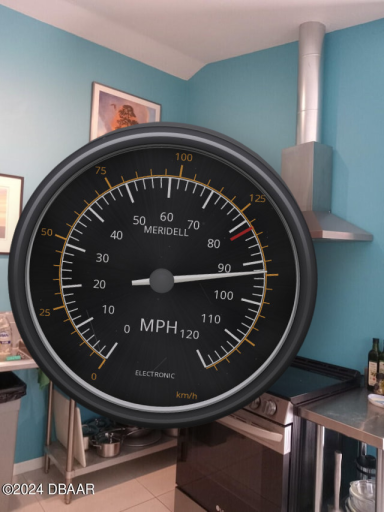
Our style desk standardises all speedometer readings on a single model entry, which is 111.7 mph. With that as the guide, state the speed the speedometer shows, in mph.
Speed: 92 mph
